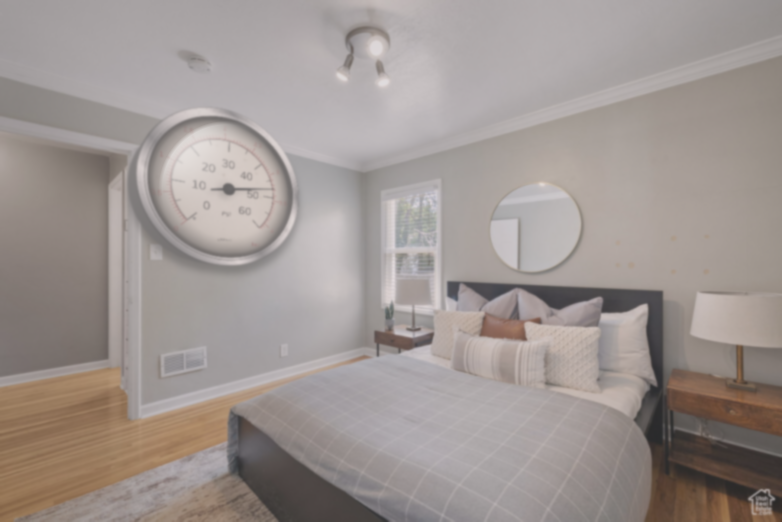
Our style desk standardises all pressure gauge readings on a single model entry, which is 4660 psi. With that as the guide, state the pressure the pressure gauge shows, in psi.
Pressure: 47.5 psi
